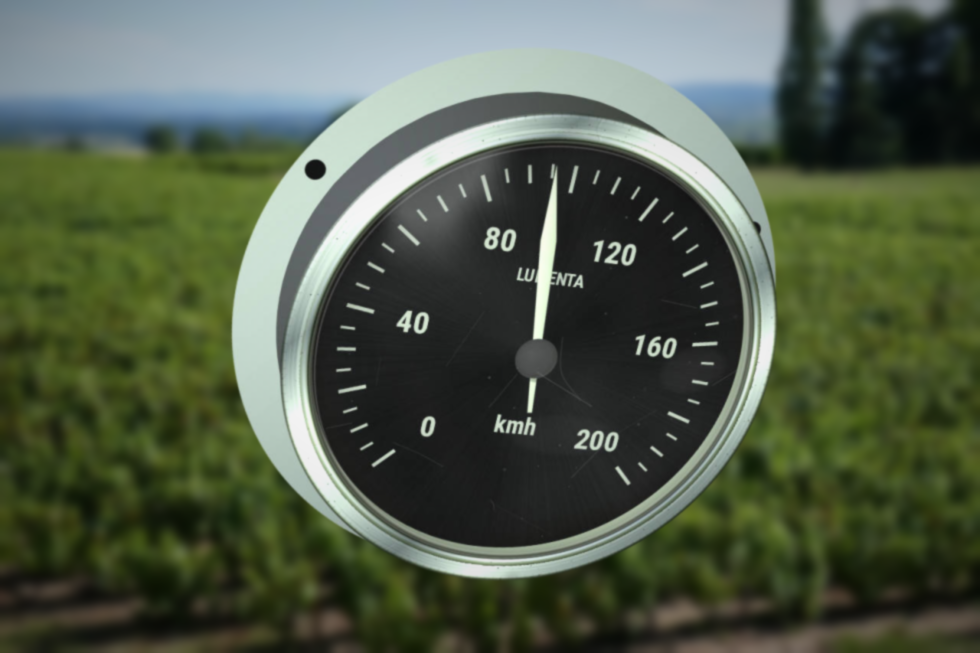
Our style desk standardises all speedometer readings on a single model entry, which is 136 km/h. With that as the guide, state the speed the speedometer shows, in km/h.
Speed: 95 km/h
